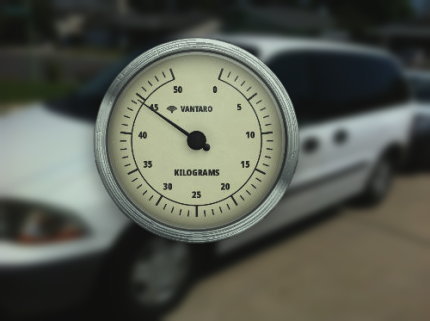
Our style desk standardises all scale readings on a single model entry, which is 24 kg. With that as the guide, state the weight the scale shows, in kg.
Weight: 44.5 kg
